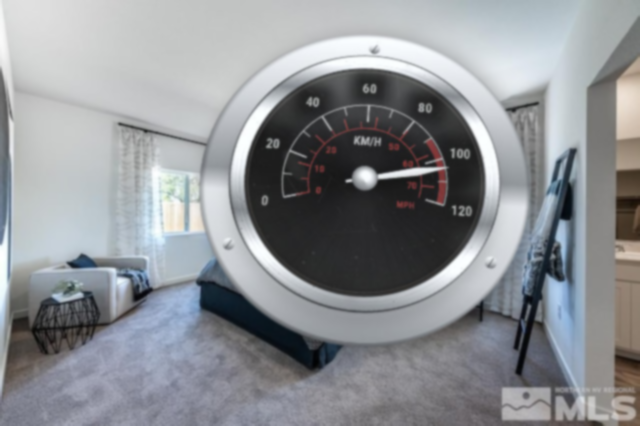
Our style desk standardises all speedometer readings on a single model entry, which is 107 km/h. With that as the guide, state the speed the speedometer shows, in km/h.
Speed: 105 km/h
